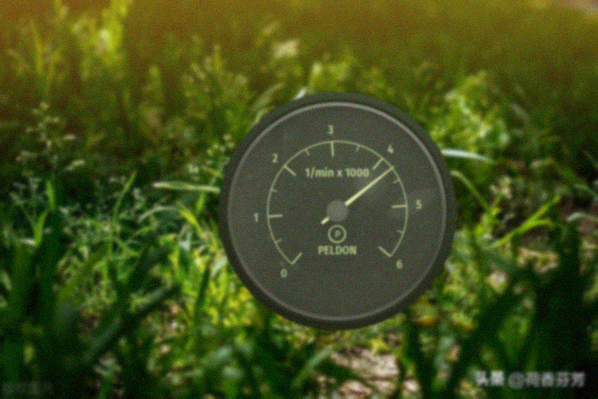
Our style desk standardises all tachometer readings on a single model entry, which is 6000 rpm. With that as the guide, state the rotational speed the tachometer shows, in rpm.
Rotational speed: 4250 rpm
